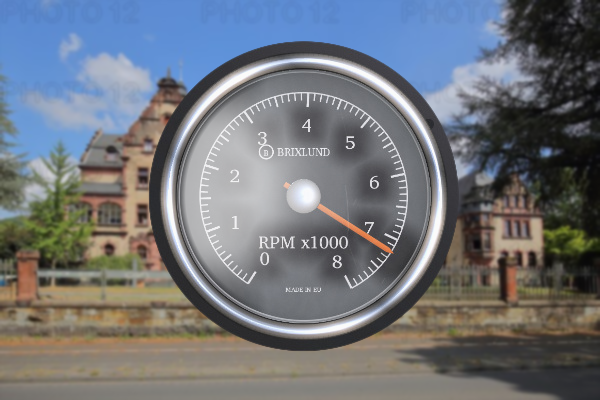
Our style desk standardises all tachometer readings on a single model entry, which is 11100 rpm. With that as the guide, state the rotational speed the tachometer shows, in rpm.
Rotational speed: 7200 rpm
